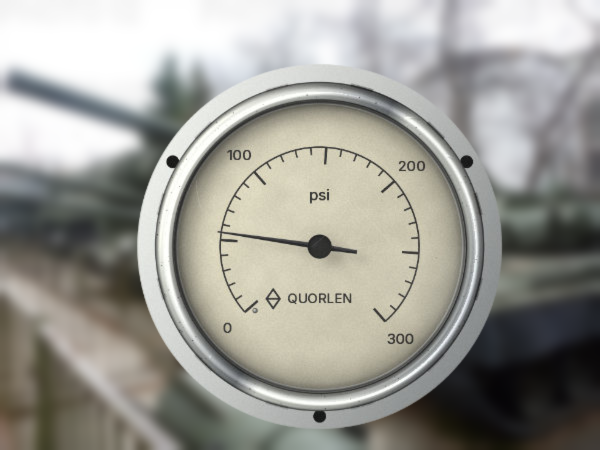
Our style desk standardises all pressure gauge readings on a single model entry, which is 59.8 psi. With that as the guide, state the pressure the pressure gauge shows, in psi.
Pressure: 55 psi
